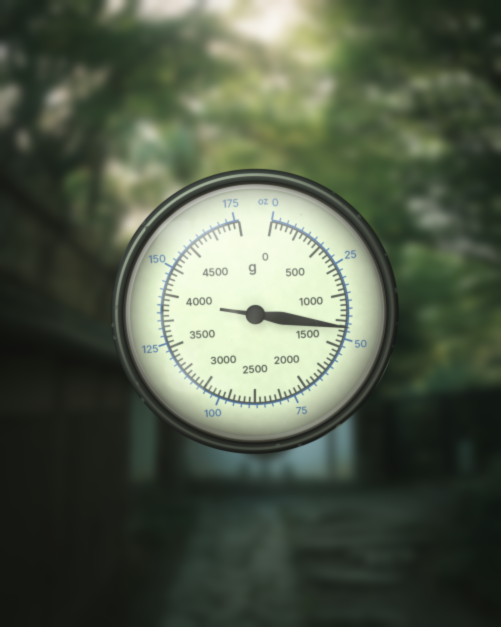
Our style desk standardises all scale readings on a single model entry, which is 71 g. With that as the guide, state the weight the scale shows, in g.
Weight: 1300 g
